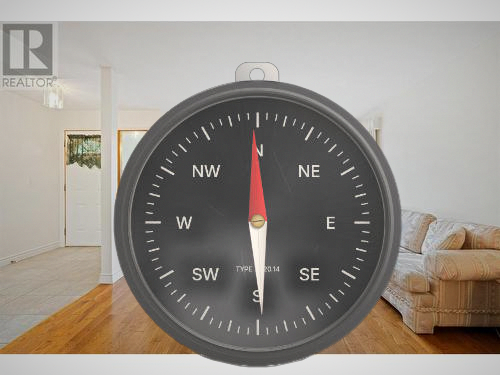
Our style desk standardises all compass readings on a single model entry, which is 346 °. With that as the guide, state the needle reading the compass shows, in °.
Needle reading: 357.5 °
